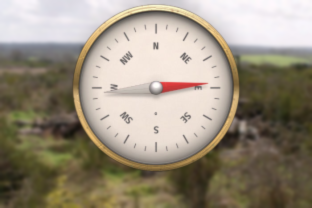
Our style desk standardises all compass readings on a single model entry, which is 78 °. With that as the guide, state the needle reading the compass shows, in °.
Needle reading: 85 °
